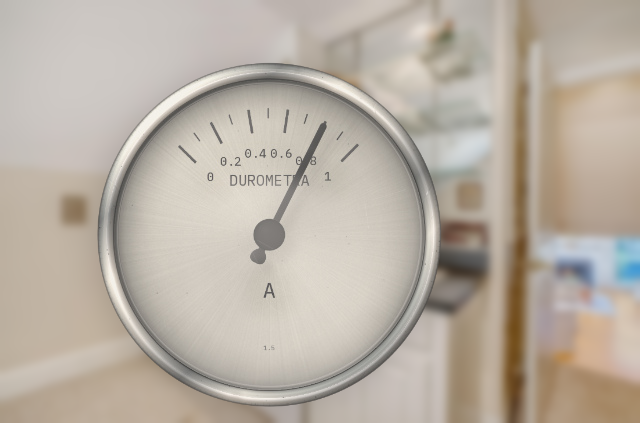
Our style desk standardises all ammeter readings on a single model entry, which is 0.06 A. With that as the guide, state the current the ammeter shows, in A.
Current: 0.8 A
